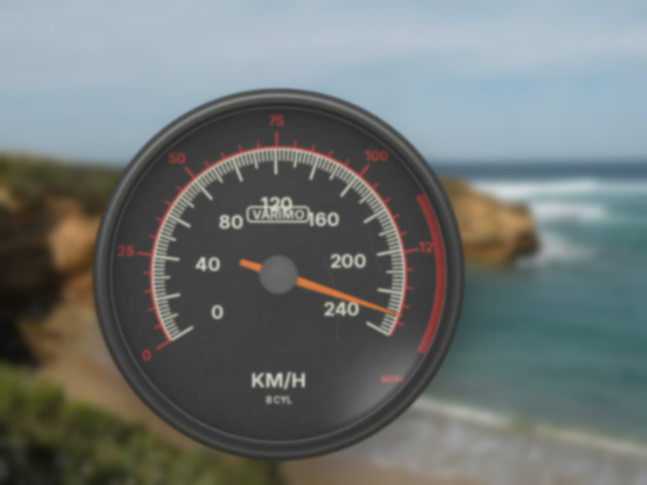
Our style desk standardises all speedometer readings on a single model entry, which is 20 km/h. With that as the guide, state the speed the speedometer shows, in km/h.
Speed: 230 km/h
